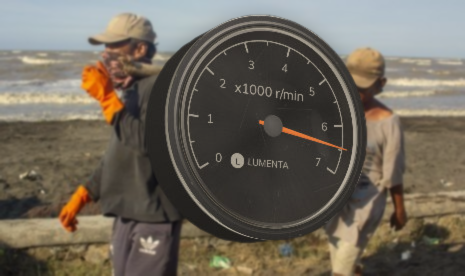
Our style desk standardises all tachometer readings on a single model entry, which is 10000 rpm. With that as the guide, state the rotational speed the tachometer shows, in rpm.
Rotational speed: 6500 rpm
